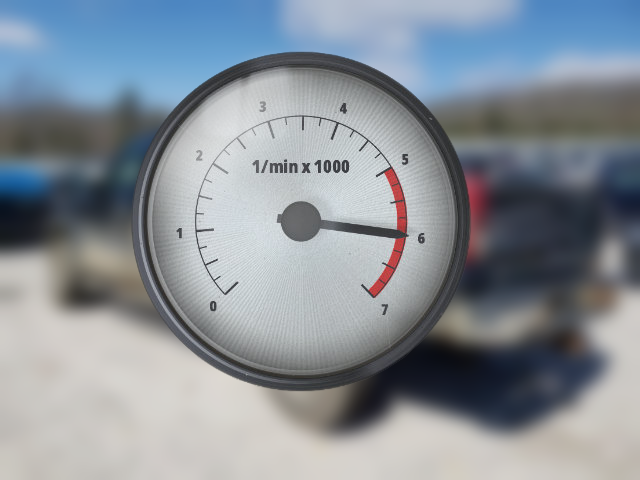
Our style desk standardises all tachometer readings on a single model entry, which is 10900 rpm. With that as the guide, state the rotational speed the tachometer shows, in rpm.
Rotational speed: 6000 rpm
